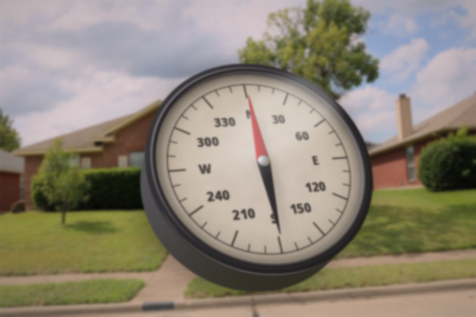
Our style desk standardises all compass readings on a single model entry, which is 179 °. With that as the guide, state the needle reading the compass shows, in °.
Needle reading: 0 °
